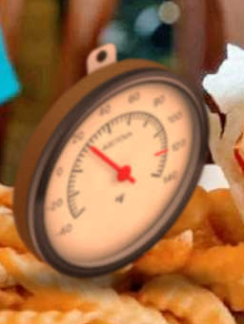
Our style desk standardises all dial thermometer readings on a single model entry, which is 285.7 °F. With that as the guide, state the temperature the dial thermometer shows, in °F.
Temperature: 20 °F
